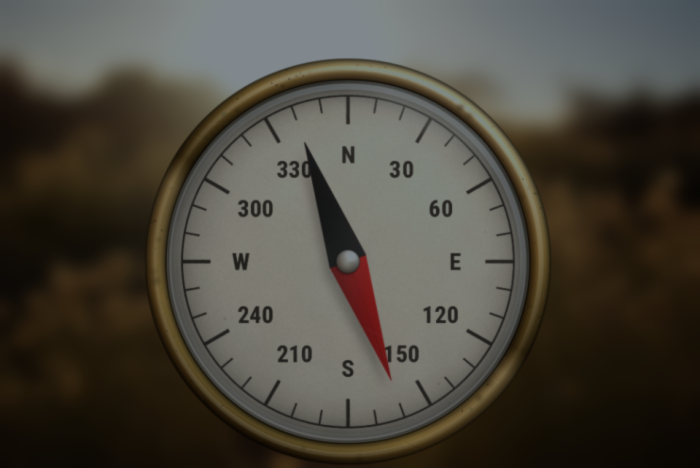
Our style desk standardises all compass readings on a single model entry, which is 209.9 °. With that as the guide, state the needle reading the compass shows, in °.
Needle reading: 160 °
